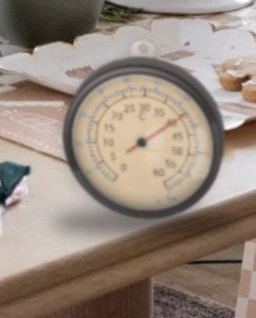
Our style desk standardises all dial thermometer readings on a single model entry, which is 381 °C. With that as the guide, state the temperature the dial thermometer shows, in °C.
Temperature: 40 °C
